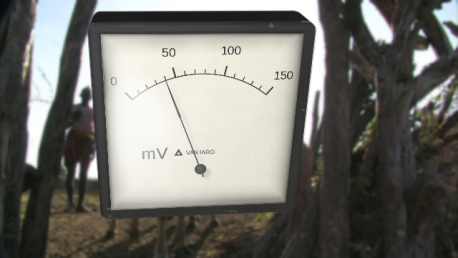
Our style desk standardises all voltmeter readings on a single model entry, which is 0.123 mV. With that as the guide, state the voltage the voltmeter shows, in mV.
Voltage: 40 mV
